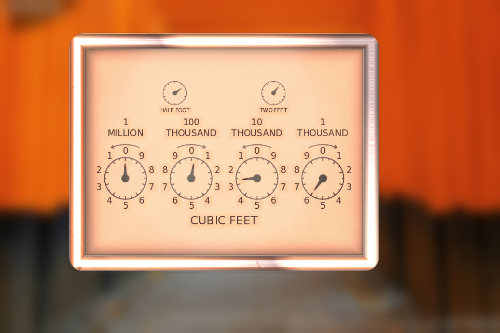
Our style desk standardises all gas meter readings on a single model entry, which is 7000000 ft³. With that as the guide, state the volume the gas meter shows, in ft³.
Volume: 2600 ft³
